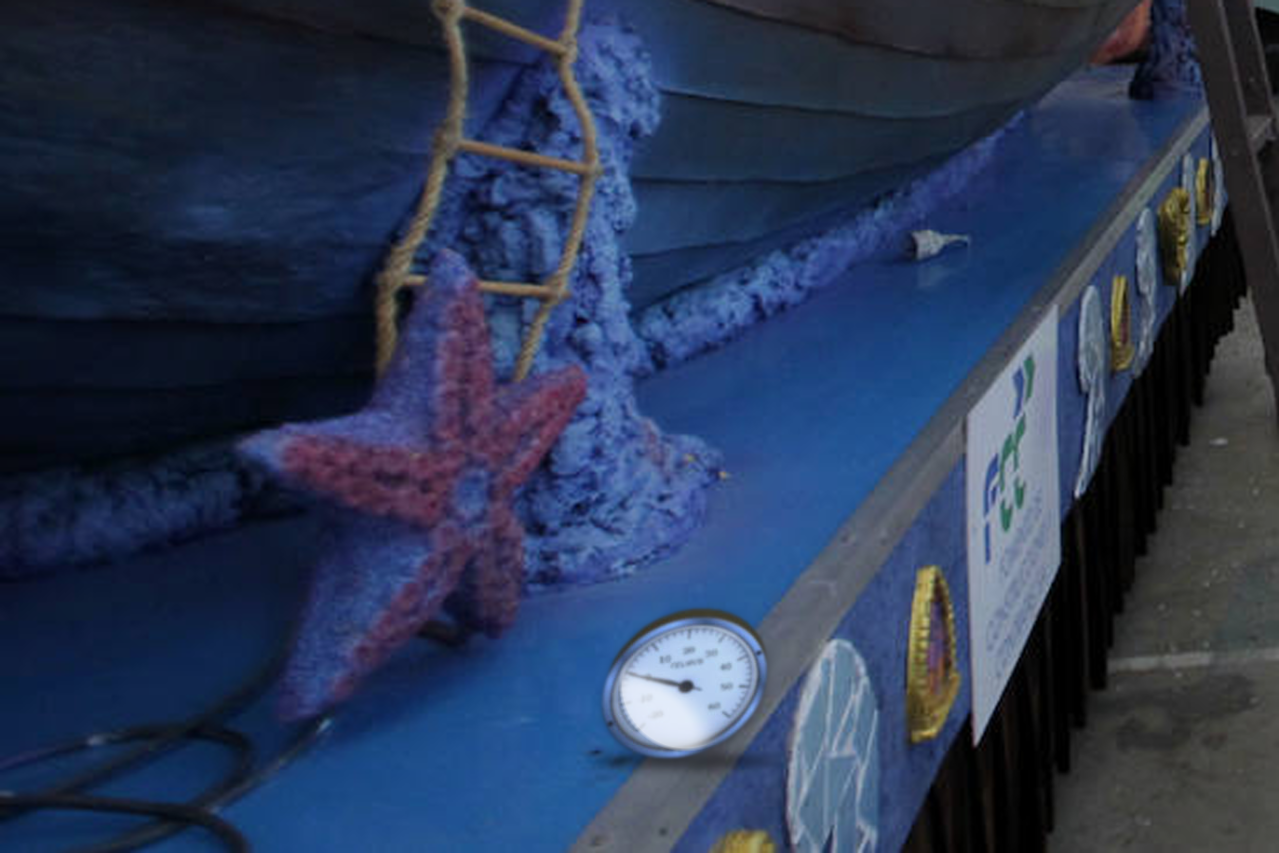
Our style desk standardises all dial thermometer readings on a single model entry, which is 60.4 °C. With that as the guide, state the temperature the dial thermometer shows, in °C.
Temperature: 0 °C
